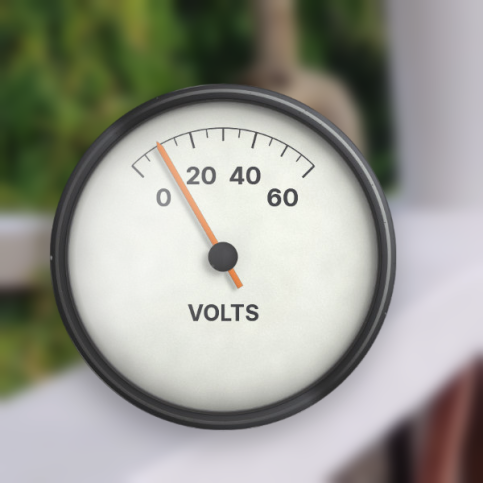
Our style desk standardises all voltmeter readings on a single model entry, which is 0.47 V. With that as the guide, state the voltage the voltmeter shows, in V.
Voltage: 10 V
